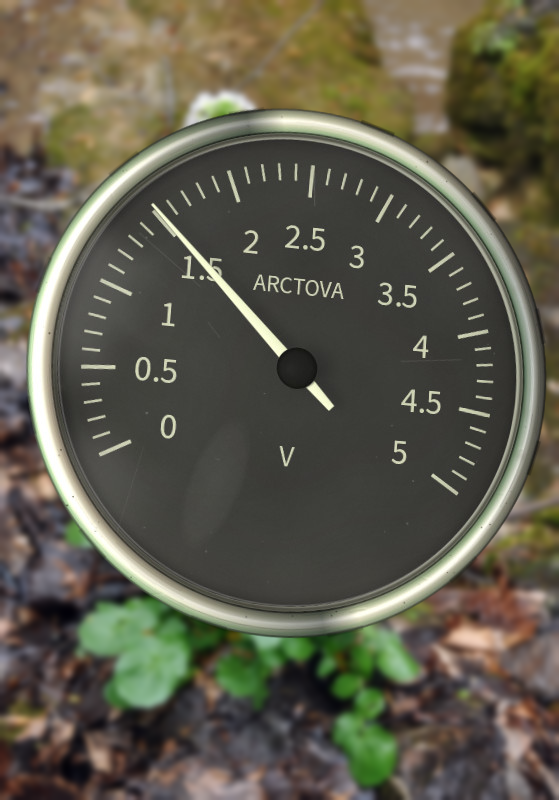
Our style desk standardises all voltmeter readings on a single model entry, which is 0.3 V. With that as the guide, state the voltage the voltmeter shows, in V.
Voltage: 1.5 V
